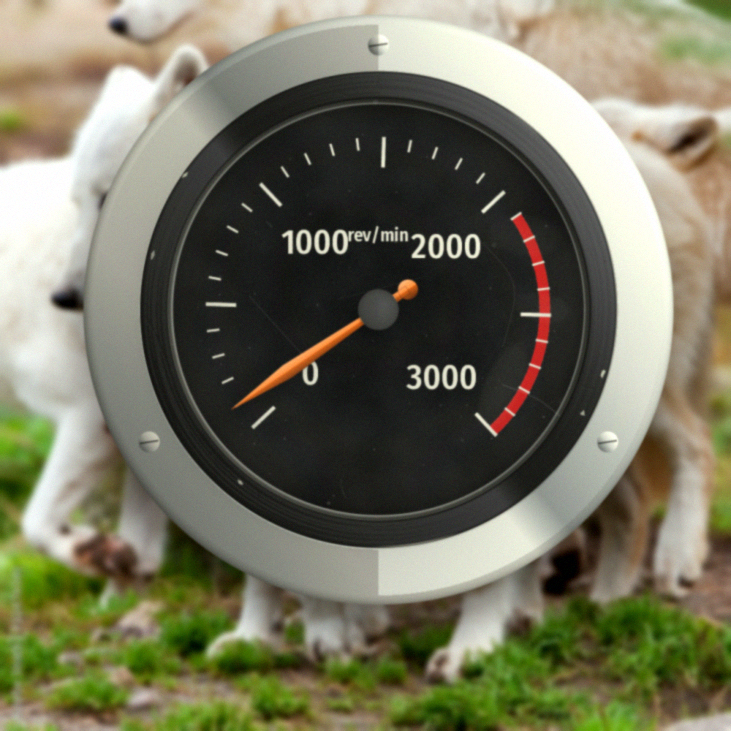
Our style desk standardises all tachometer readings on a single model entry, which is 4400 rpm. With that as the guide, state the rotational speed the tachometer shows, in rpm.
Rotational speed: 100 rpm
